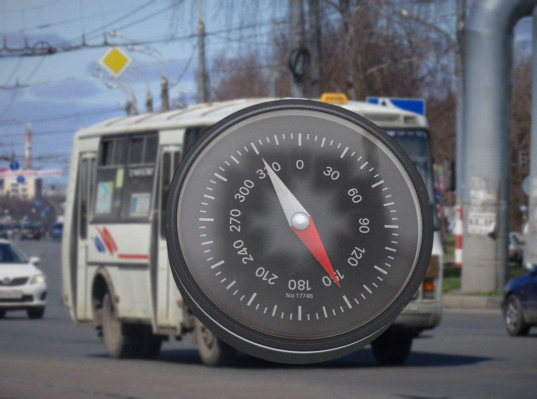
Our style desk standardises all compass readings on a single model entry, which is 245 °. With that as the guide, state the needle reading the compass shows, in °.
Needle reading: 150 °
